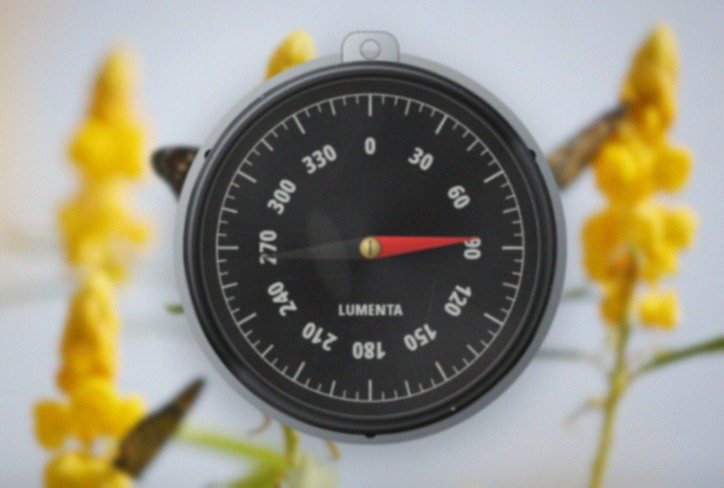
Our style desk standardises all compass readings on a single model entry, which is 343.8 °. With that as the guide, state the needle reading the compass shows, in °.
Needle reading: 85 °
